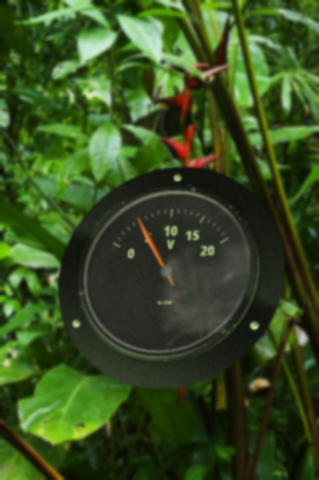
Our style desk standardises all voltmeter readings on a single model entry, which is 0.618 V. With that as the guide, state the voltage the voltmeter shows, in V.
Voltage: 5 V
